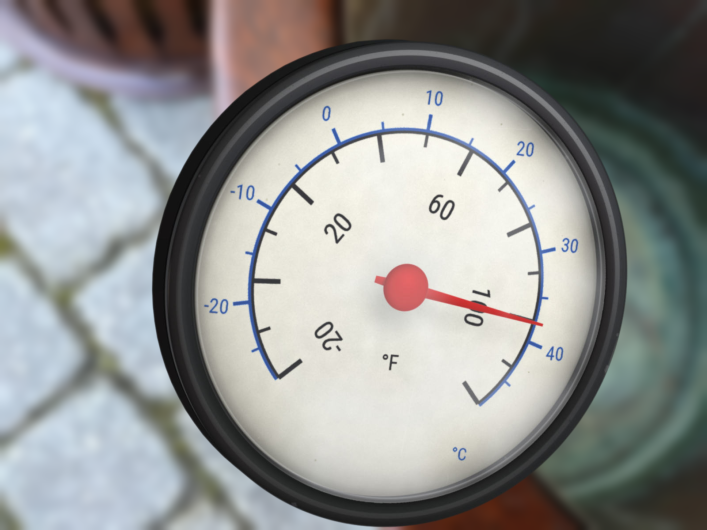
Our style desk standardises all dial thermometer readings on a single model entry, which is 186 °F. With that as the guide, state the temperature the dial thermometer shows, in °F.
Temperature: 100 °F
